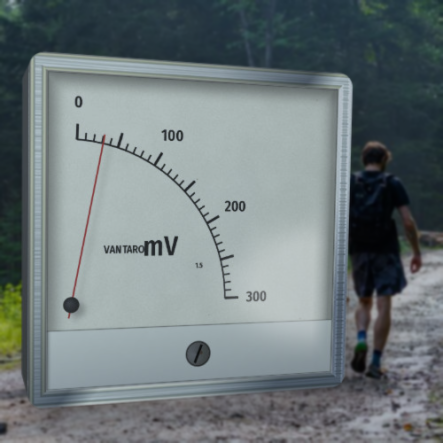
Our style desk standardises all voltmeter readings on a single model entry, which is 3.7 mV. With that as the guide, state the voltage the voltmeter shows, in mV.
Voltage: 30 mV
